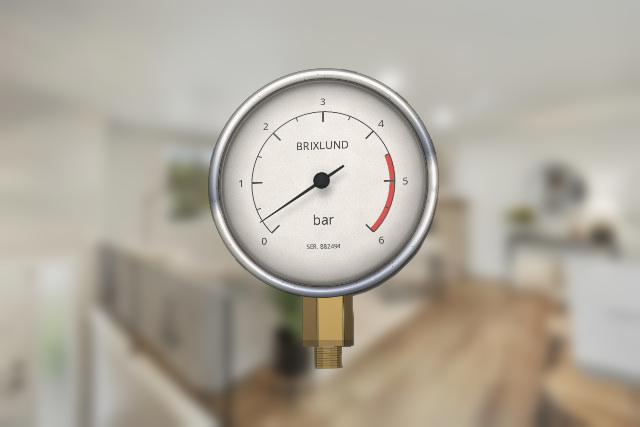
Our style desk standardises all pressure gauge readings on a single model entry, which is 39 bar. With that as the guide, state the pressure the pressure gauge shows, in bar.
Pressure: 0.25 bar
